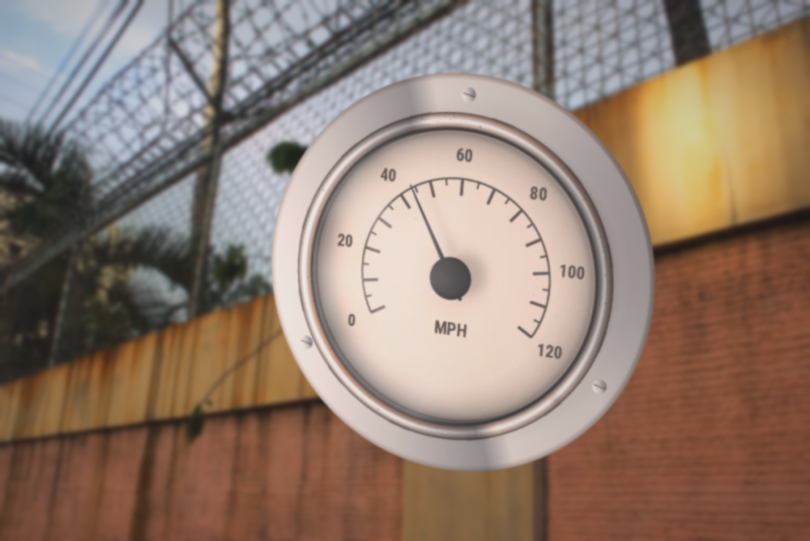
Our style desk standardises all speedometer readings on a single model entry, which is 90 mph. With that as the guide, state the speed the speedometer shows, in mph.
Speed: 45 mph
